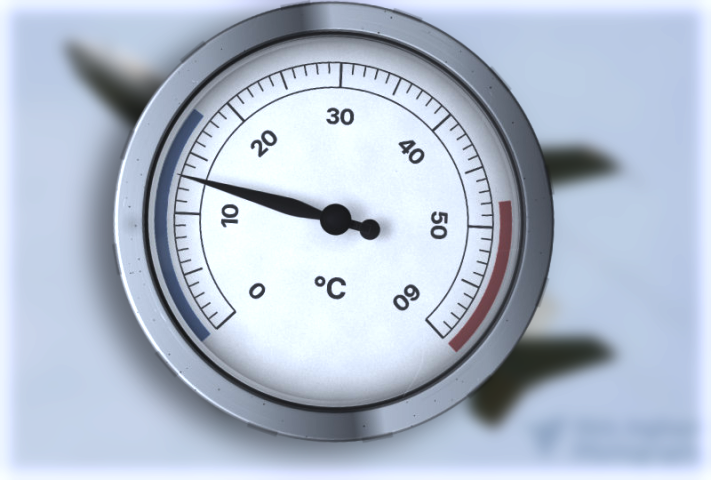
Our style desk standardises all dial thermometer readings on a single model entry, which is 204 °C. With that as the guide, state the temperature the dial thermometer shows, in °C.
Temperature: 13 °C
